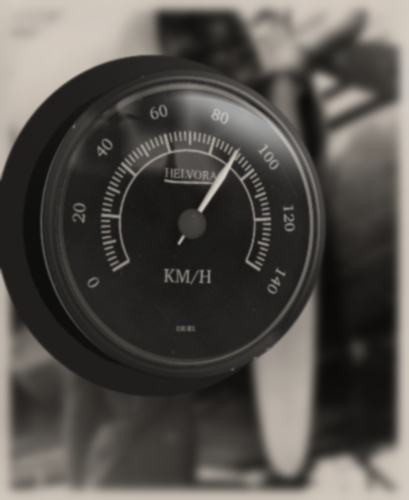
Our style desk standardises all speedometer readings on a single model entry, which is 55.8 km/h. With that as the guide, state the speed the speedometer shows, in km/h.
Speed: 90 km/h
